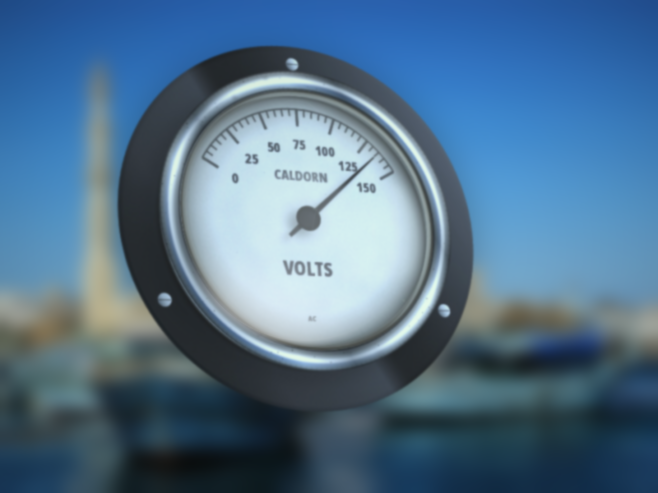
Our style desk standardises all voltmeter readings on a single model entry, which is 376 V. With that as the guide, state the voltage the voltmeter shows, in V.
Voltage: 135 V
